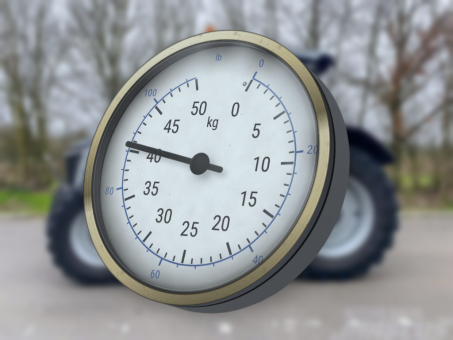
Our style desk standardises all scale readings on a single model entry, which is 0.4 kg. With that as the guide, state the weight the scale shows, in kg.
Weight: 40.5 kg
